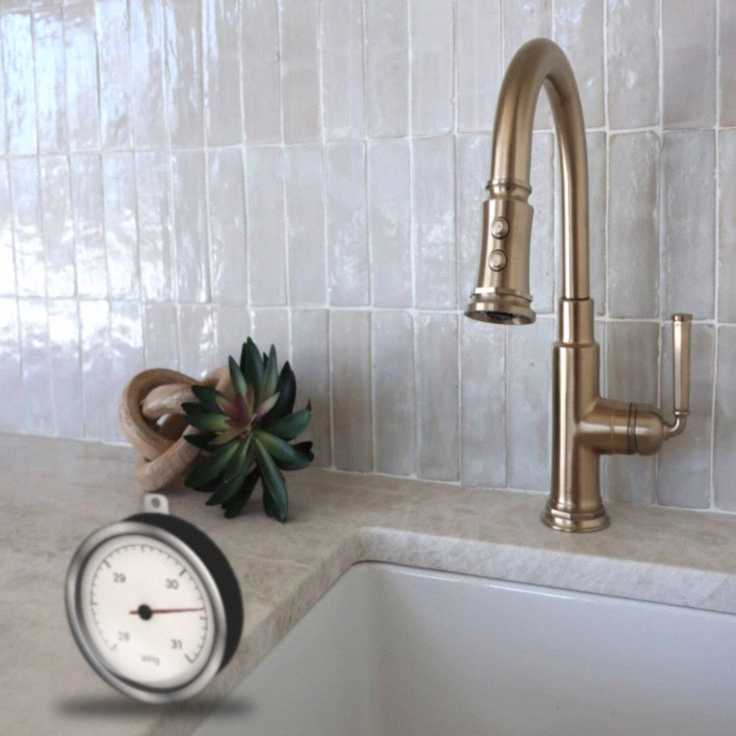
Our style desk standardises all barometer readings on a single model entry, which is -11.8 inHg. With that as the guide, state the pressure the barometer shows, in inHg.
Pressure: 30.4 inHg
